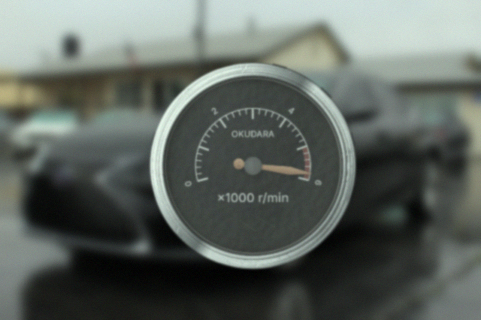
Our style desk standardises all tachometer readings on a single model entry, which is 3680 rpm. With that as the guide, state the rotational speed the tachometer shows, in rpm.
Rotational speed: 5800 rpm
